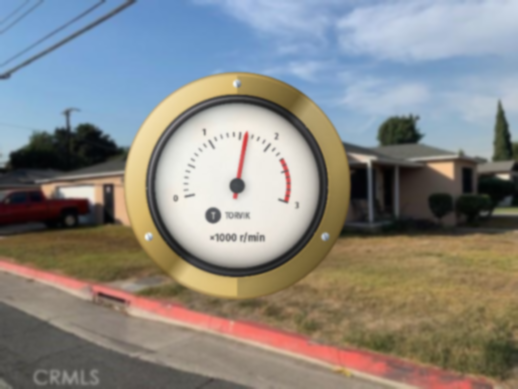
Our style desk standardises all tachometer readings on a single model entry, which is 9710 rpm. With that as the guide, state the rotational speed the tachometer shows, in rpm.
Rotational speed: 1600 rpm
